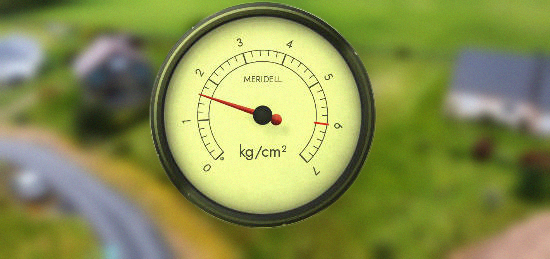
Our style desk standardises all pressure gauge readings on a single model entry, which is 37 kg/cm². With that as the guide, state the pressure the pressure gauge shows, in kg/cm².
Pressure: 1.6 kg/cm²
